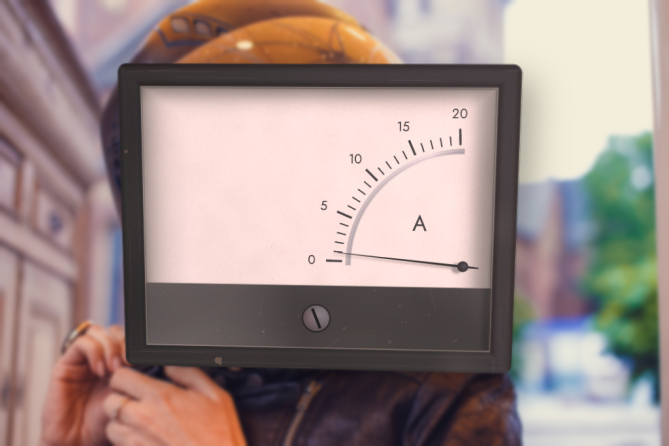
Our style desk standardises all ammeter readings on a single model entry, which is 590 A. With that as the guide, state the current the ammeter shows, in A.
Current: 1 A
